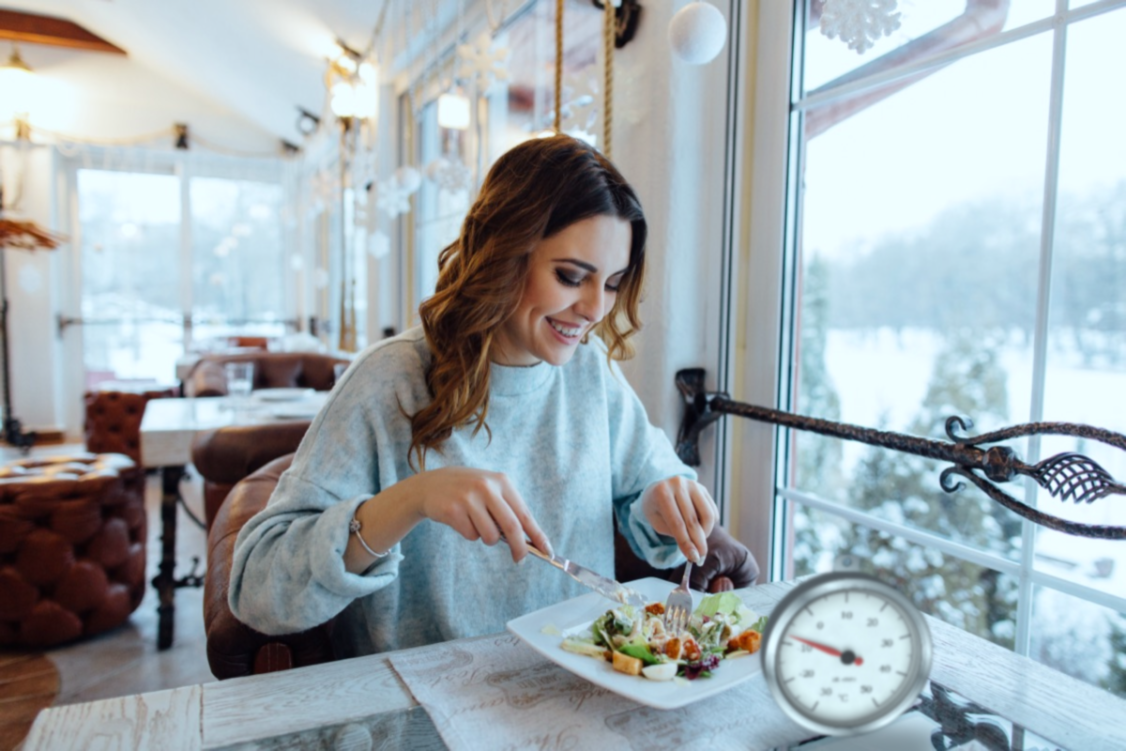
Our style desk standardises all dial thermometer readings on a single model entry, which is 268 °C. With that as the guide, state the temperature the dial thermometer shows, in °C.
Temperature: -7.5 °C
